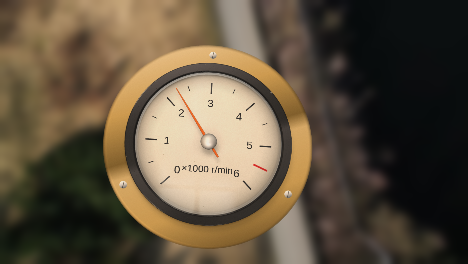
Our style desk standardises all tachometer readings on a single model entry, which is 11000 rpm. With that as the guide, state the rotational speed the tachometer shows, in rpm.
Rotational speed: 2250 rpm
